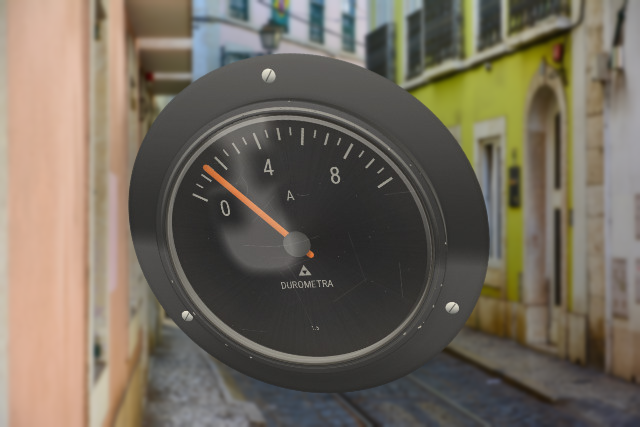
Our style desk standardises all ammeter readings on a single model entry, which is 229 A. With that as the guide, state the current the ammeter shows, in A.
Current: 1.5 A
